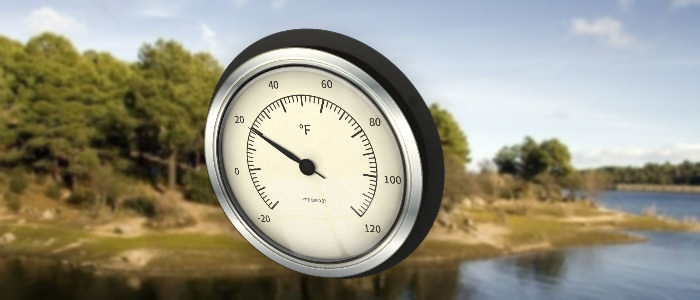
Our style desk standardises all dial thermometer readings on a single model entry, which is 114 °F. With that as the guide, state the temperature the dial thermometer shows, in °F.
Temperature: 20 °F
